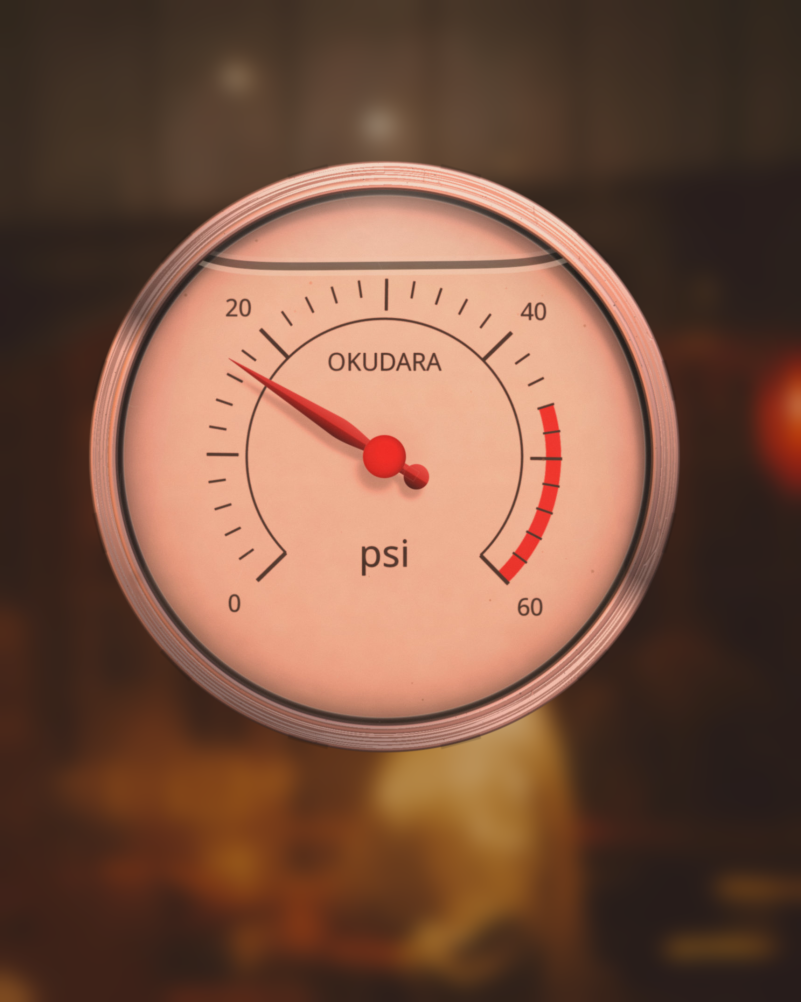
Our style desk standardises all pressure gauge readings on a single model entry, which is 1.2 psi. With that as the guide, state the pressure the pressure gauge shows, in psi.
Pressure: 17 psi
